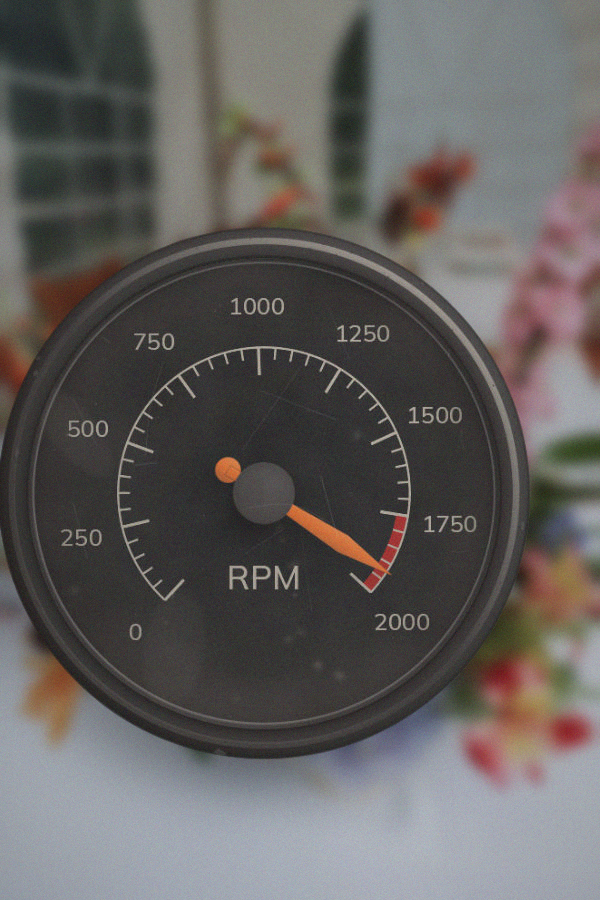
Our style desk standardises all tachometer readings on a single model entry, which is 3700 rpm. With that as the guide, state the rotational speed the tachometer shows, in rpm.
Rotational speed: 1925 rpm
